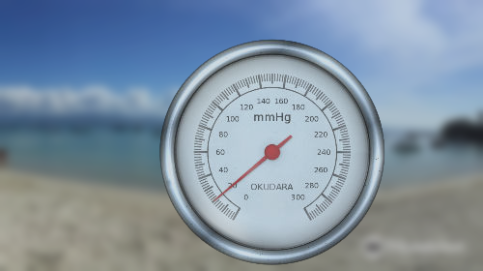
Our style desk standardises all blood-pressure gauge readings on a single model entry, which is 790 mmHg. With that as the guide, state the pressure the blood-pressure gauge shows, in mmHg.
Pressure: 20 mmHg
